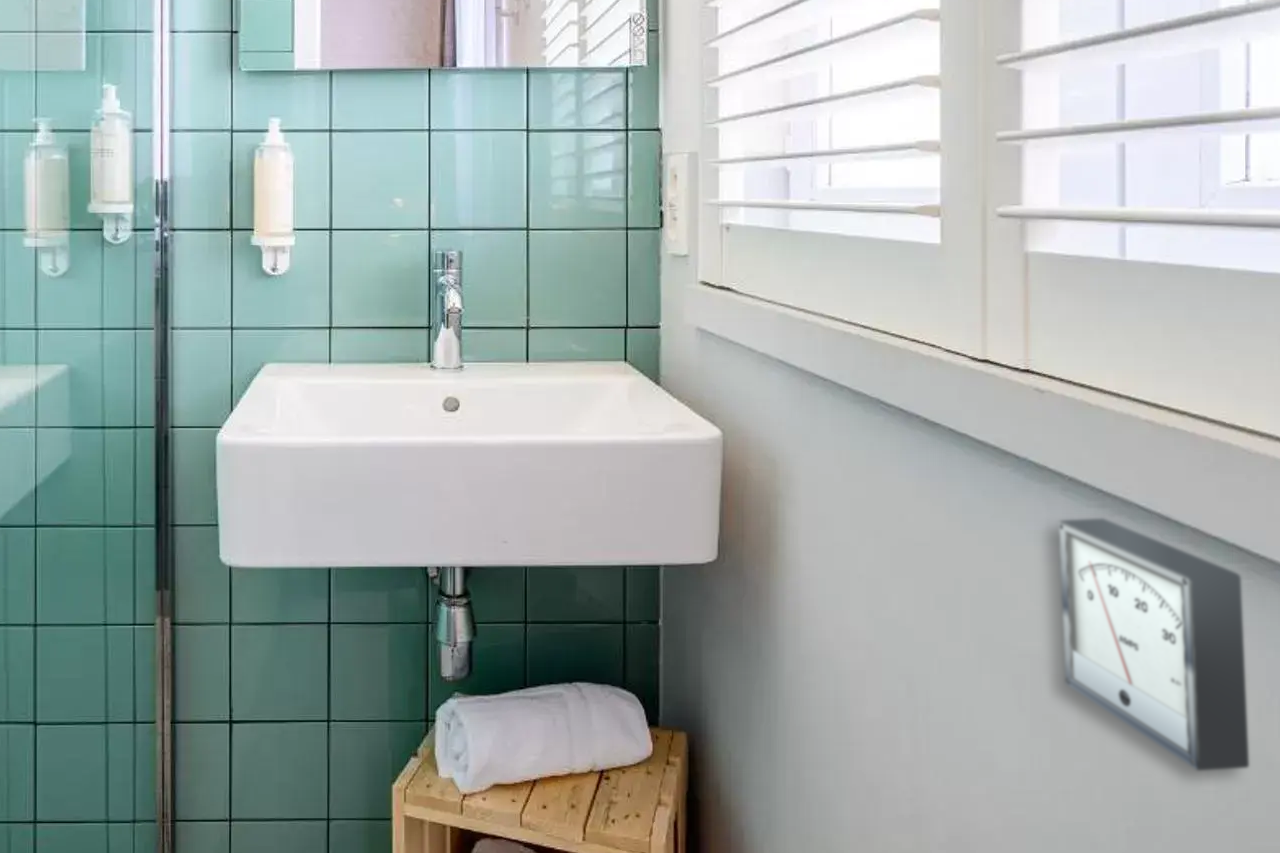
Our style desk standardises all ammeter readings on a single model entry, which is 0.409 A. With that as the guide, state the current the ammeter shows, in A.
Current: 5 A
